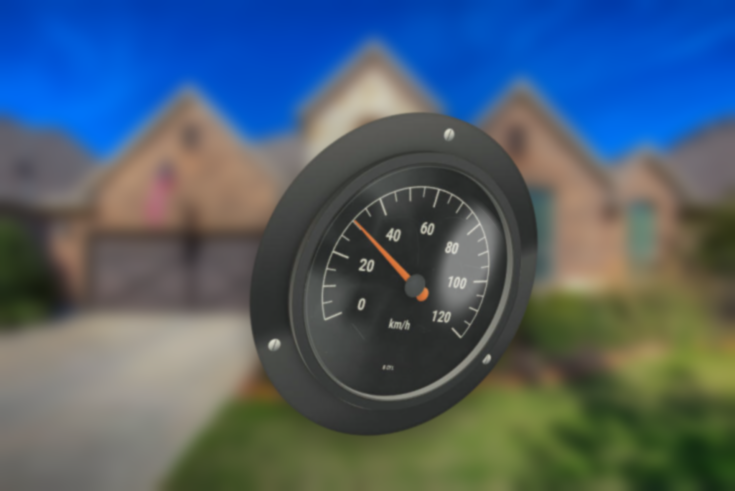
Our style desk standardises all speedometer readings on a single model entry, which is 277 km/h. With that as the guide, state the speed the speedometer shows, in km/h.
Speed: 30 km/h
